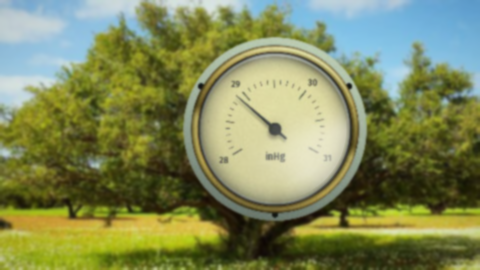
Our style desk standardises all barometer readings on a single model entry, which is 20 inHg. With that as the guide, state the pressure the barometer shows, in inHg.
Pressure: 28.9 inHg
